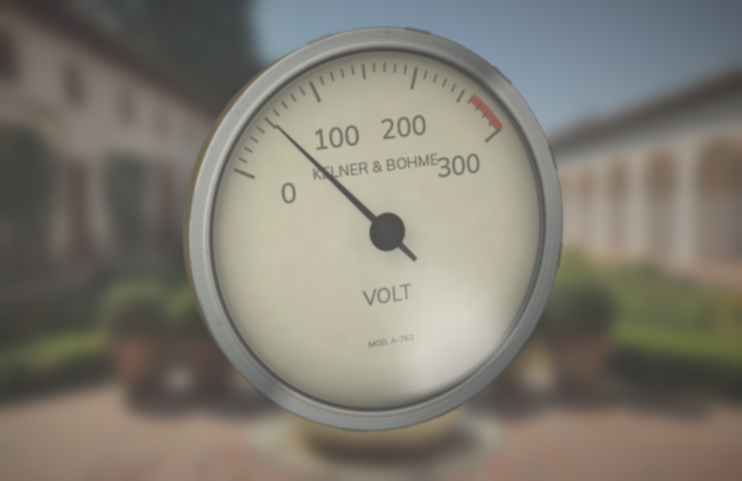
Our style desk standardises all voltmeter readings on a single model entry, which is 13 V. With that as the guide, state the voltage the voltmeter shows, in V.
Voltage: 50 V
